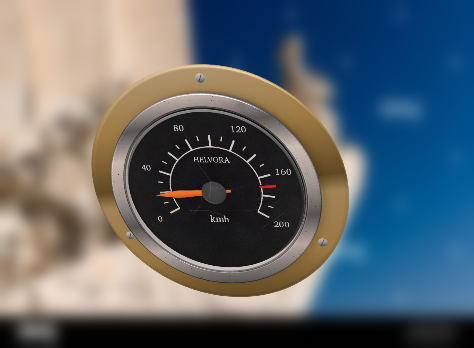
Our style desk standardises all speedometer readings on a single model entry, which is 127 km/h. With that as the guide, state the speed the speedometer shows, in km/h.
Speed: 20 km/h
